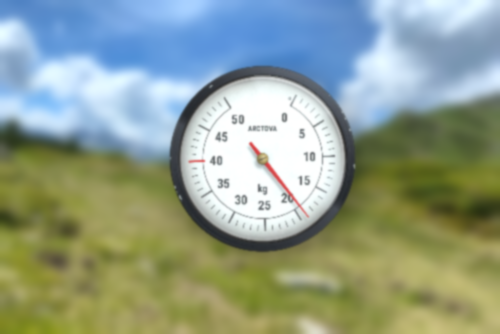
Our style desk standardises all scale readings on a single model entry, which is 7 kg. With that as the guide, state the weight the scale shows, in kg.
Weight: 19 kg
